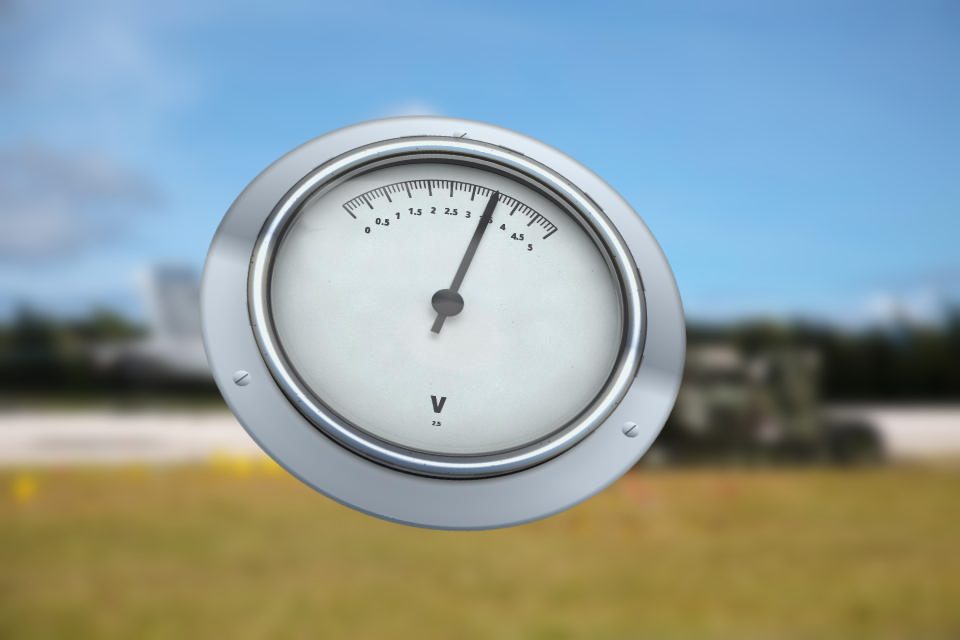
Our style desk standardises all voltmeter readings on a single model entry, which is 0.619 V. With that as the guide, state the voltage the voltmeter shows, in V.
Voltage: 3.5 V
